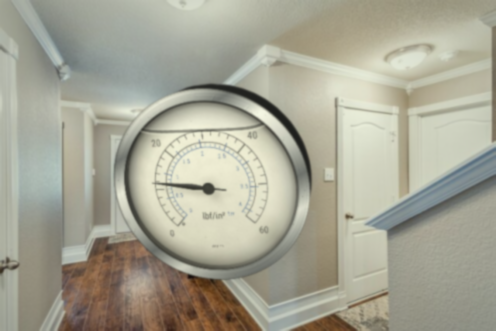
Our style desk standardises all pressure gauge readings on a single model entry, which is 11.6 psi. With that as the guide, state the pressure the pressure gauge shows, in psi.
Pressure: 12 psi
